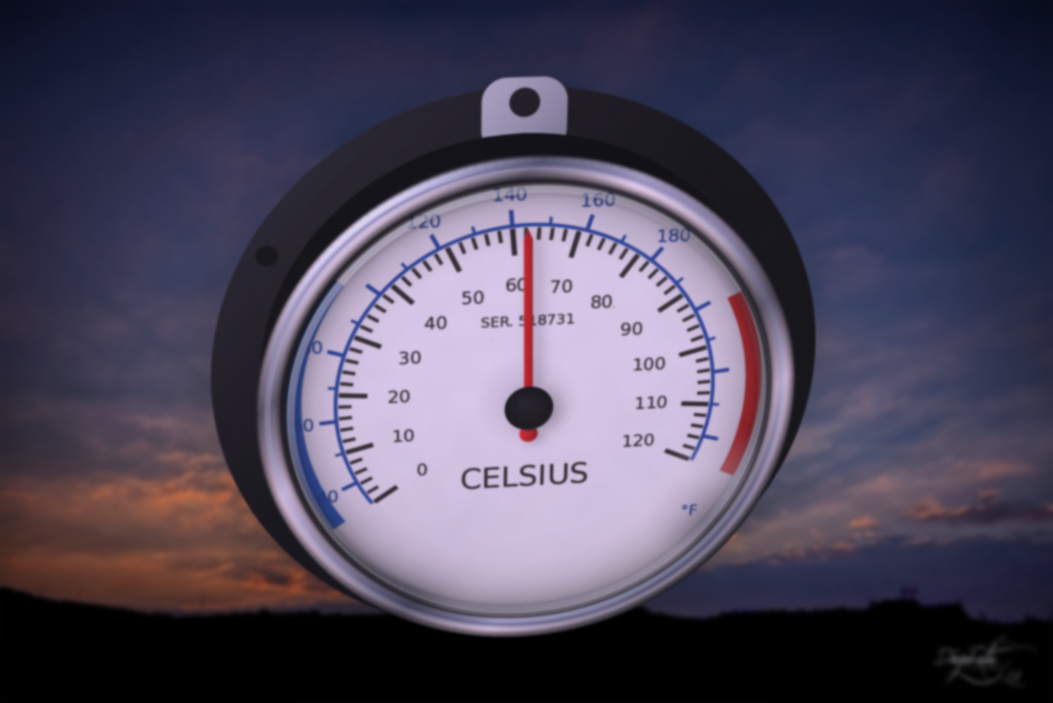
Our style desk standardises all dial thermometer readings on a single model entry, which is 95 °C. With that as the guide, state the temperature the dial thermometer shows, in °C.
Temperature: 62 °C
